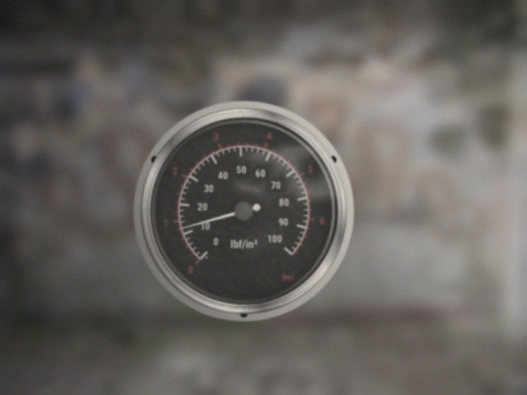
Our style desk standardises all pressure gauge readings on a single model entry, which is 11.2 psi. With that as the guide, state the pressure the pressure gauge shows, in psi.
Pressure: 12 psi
